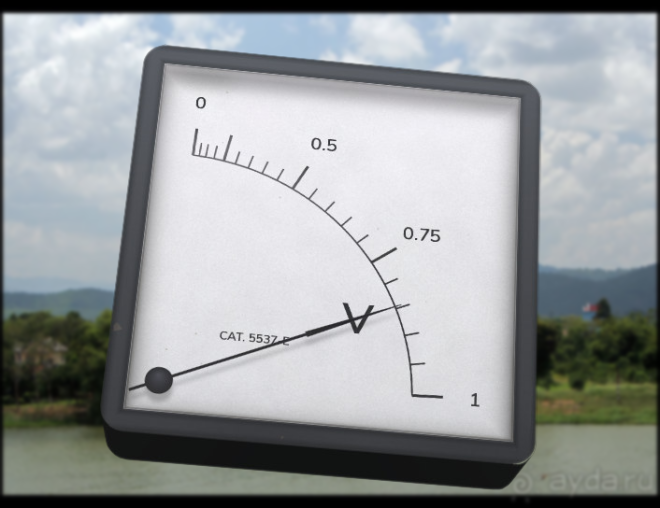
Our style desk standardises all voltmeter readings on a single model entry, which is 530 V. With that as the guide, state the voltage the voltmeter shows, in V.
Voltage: 0.85 V
